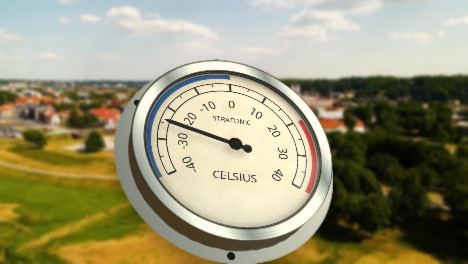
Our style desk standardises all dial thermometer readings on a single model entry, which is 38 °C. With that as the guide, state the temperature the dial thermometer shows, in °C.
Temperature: -25 °C
